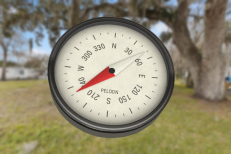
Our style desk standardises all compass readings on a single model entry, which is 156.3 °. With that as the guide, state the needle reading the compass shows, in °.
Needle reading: 230 °
